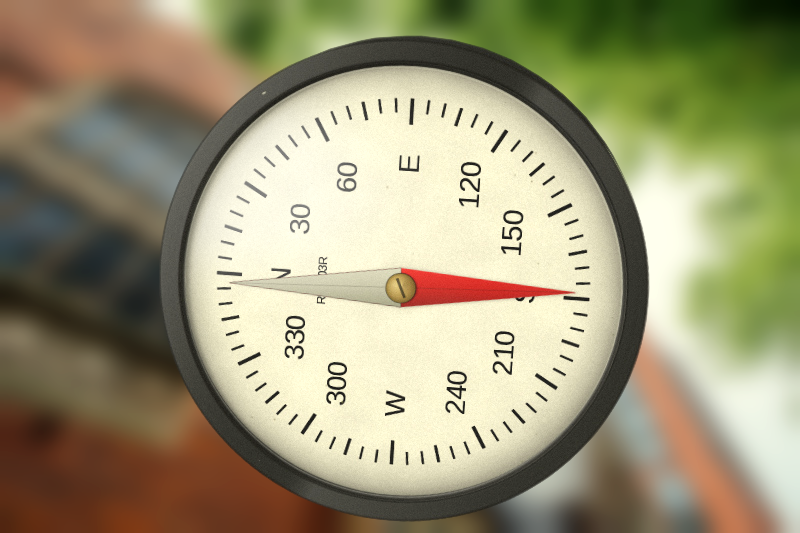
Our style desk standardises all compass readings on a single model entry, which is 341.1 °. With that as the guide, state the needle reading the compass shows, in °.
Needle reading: 177.5 °
